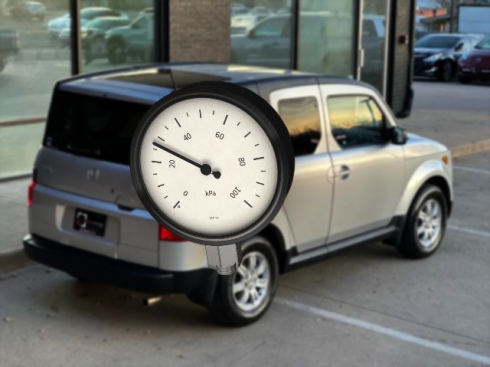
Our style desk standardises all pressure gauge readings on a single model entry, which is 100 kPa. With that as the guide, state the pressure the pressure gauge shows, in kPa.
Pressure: 27.5 kPa
